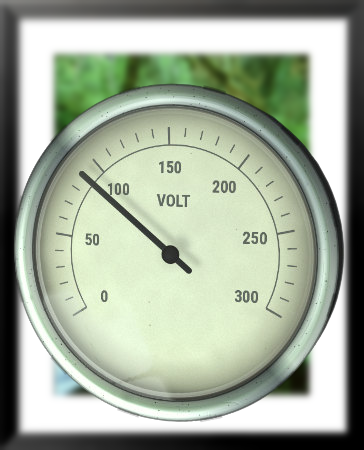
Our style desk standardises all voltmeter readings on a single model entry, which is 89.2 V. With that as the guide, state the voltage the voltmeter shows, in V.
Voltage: 90 V
